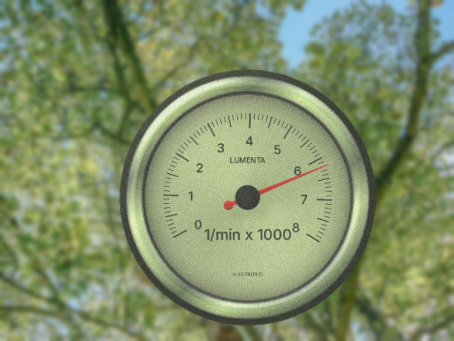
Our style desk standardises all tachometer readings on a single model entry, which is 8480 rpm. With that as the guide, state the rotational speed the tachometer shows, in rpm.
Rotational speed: 6200 rpm
